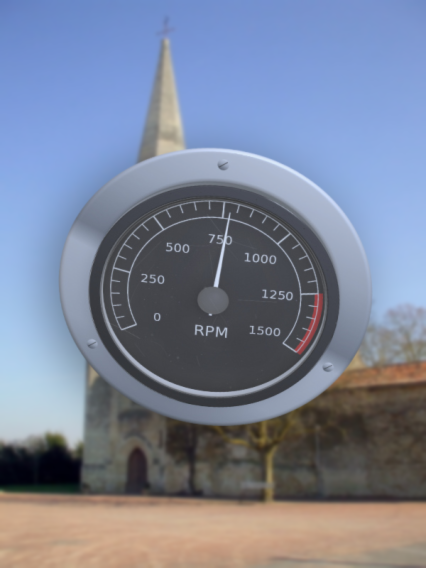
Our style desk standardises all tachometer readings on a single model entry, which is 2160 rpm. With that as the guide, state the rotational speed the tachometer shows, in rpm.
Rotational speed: 775 rpm
